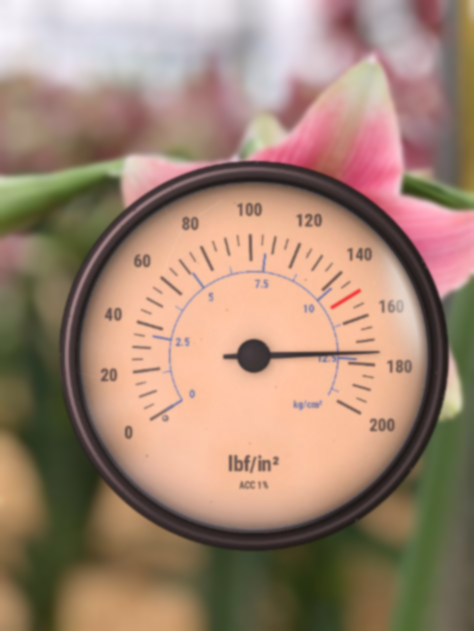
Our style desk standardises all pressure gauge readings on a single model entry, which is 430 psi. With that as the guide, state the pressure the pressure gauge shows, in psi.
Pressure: 175 psi
